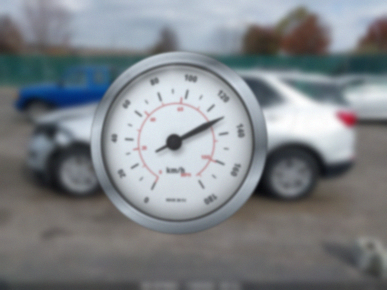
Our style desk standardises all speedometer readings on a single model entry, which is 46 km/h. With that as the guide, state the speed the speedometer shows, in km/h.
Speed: 130 km/h
